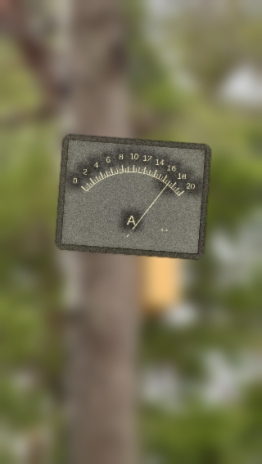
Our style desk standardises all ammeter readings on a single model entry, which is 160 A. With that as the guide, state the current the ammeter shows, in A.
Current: 17 A
